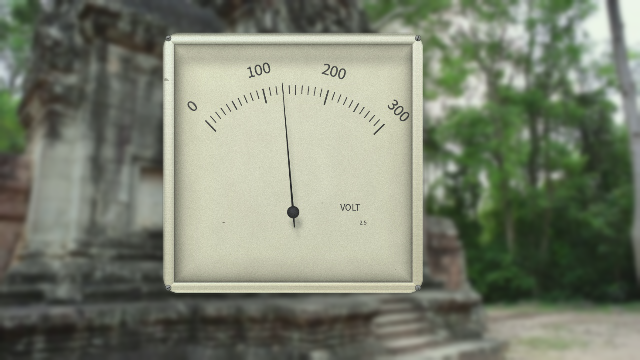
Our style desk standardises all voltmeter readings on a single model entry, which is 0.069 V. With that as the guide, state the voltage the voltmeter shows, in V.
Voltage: 130 V
